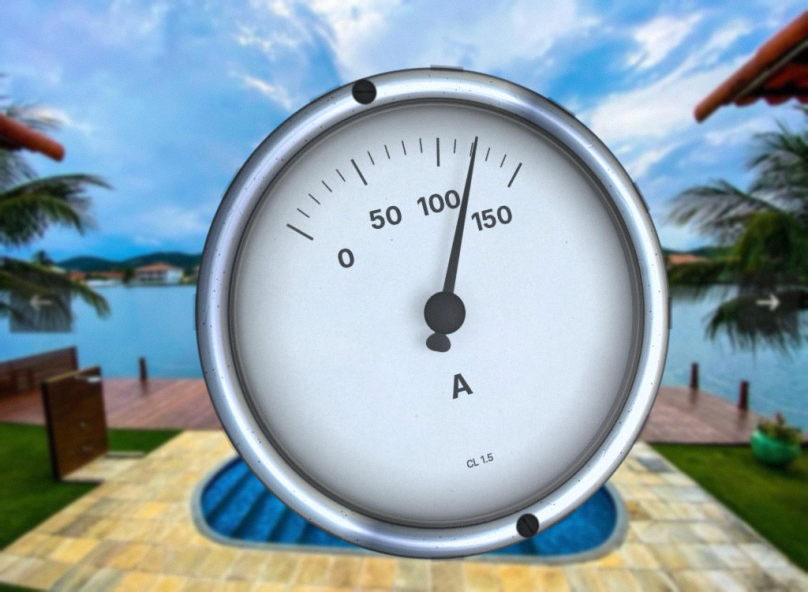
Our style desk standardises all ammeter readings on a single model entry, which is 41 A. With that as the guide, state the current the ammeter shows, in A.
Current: 120 A
